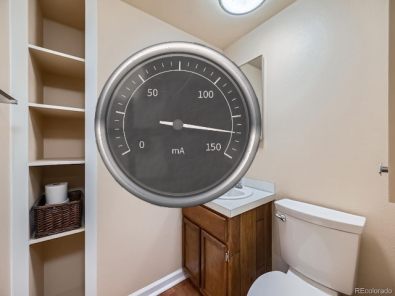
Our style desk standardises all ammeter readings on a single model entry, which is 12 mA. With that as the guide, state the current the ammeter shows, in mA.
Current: 135 mA
